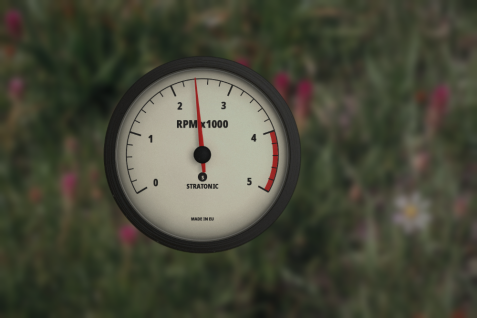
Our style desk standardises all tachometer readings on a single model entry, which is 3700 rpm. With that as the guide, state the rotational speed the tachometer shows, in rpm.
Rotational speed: 2400 rpm
